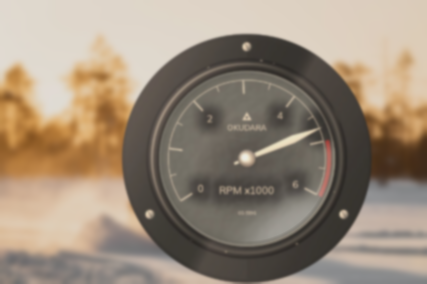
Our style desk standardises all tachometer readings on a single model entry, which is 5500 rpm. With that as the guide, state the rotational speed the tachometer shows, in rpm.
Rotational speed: 4750 rpm
